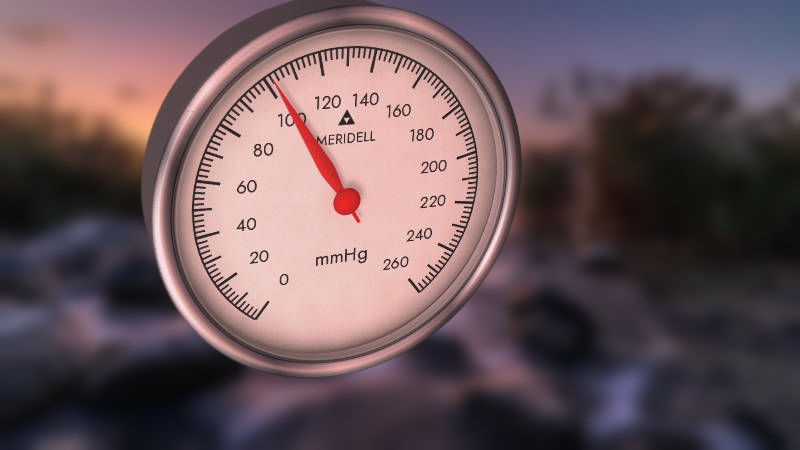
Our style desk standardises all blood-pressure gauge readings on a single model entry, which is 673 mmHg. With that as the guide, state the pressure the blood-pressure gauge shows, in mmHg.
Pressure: 102 mmHg
